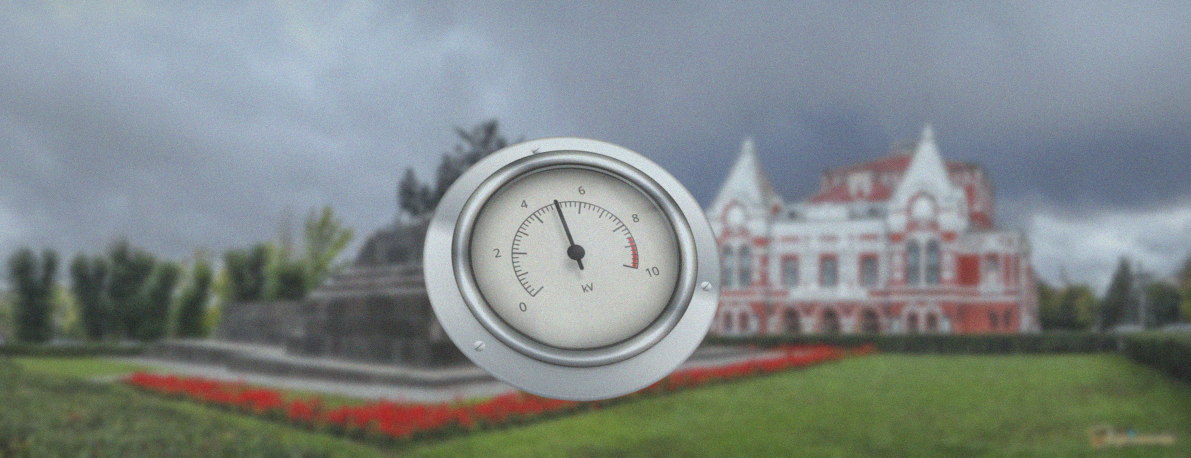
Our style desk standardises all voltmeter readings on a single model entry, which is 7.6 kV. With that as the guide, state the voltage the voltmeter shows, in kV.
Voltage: 5 kV
